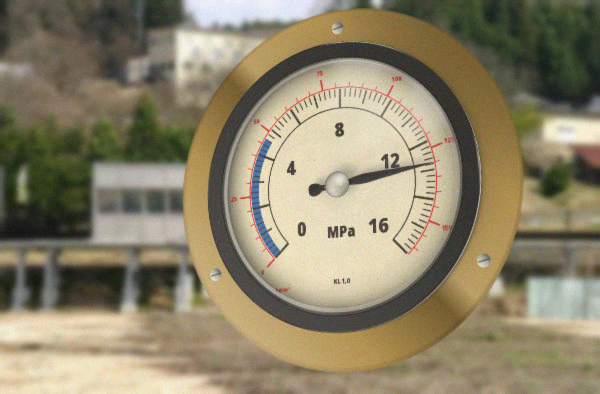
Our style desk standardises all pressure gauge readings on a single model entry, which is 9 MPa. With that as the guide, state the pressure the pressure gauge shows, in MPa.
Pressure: 12.8 MPa
